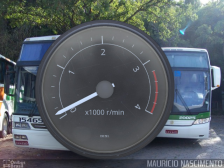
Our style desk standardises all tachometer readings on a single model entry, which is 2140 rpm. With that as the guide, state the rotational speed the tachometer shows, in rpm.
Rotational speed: 100 rpm
